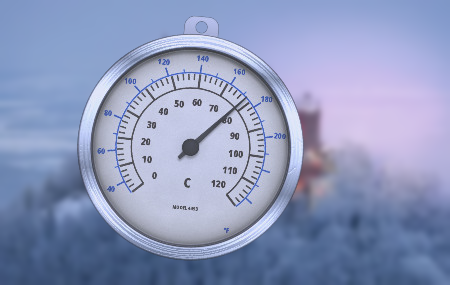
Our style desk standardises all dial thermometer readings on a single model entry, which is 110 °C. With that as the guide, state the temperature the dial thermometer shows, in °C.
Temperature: 78 °C
